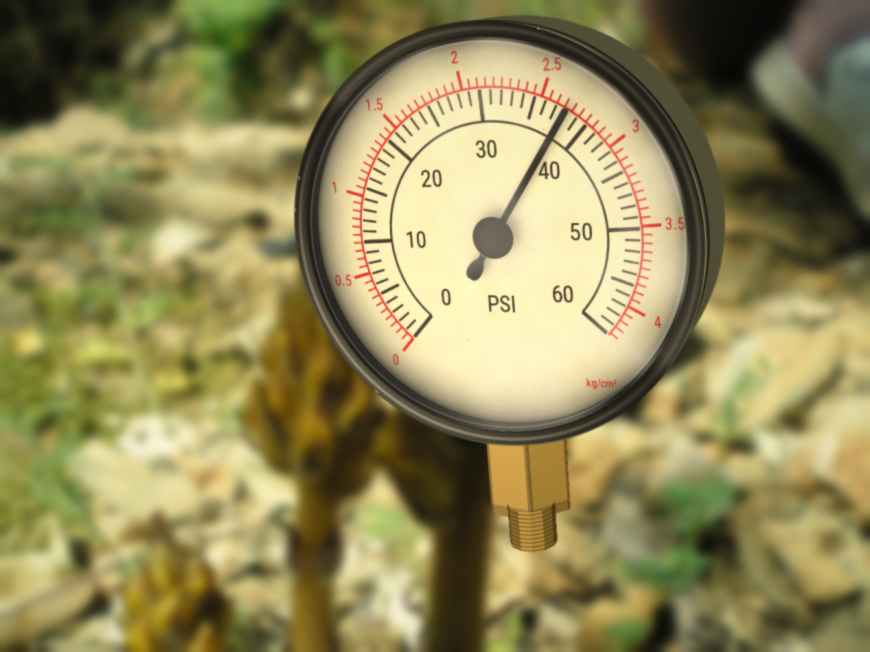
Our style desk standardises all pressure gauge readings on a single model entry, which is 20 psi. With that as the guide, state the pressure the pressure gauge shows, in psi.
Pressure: 38 psi
